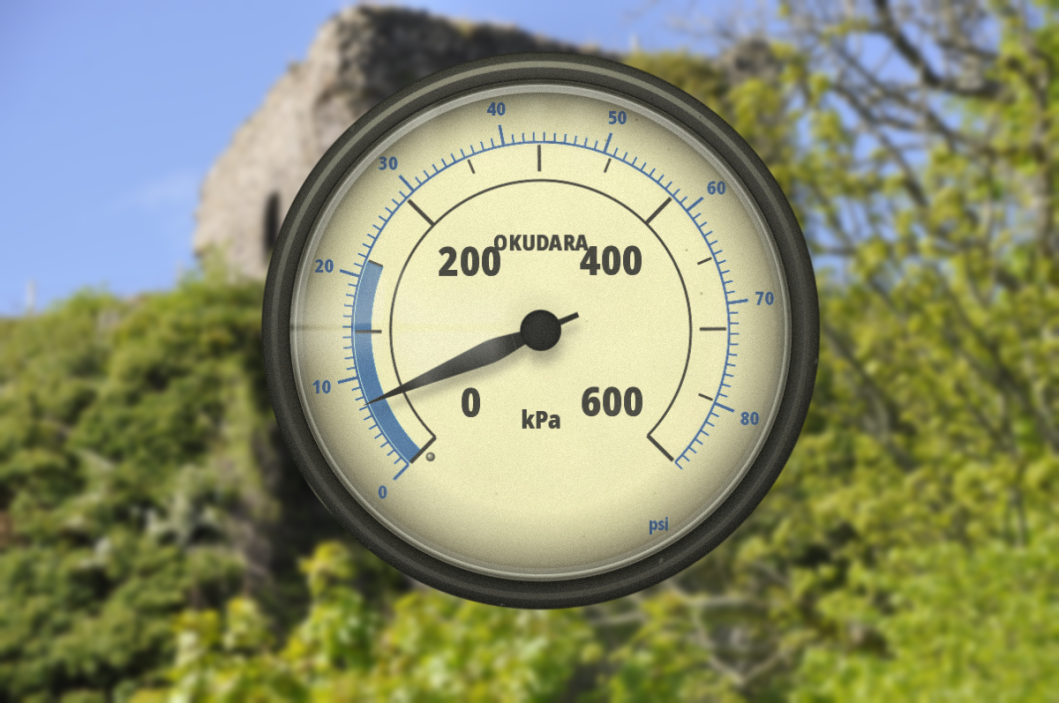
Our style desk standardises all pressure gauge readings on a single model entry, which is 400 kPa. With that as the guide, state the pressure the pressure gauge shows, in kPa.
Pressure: 50 kPa
